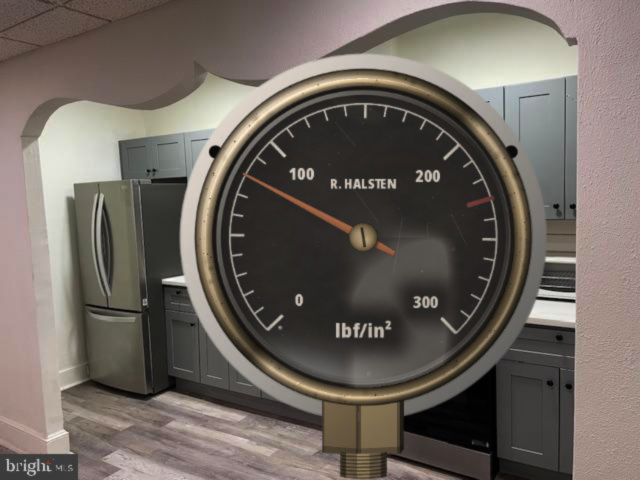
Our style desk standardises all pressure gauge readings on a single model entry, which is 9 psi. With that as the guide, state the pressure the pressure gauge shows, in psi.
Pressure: 80 psi
